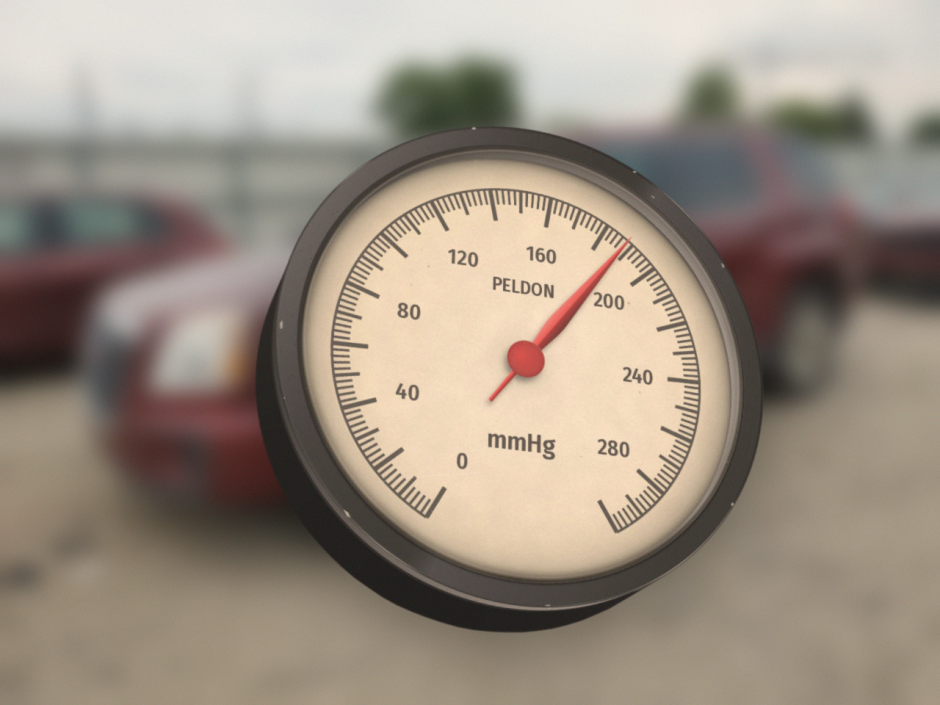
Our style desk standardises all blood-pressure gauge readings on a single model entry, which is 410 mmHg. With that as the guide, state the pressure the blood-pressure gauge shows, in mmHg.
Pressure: 188 mmHg
